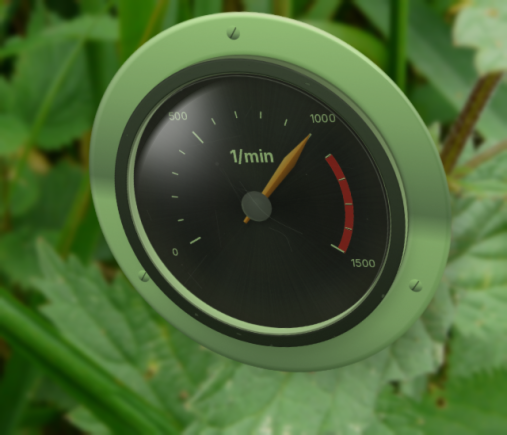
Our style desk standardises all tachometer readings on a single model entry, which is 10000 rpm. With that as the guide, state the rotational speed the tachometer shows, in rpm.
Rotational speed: 1000 rpm
